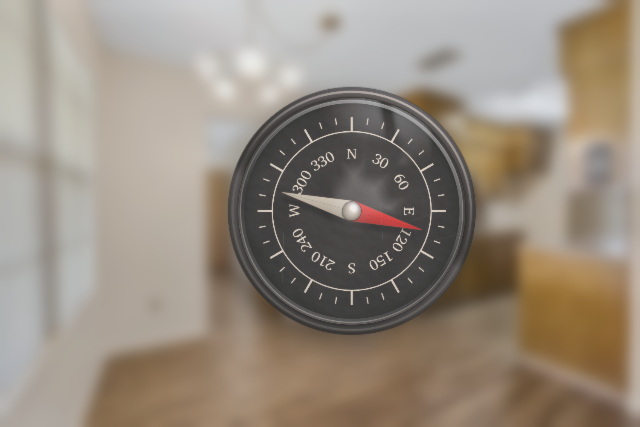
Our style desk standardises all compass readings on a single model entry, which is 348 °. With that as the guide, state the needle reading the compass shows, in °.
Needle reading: 105 °
